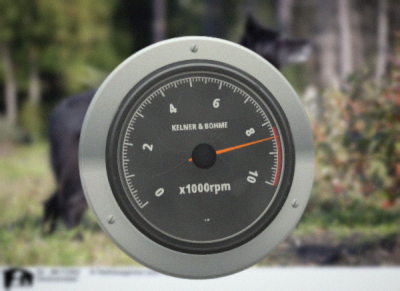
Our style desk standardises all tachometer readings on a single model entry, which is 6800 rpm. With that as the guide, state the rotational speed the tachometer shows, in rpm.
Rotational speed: 8500 rpm
